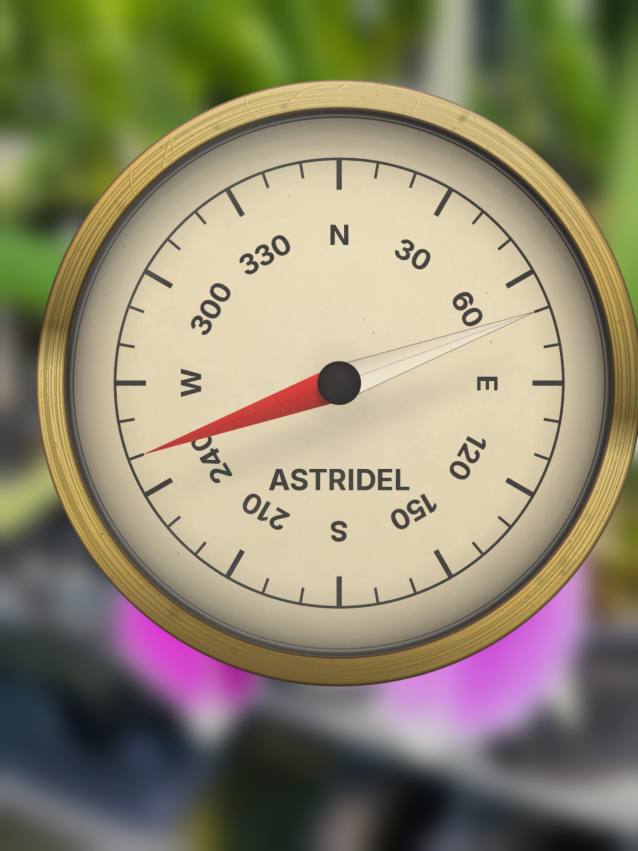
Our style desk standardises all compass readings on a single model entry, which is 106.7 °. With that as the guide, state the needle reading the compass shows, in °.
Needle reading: 250 °
